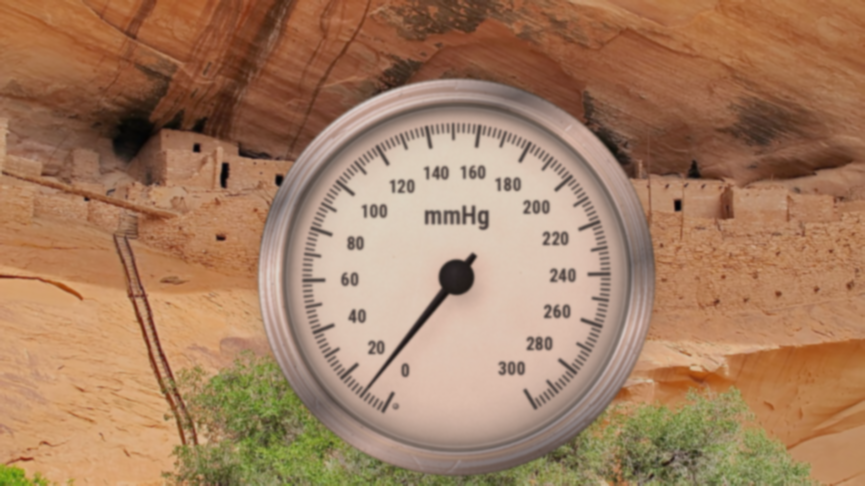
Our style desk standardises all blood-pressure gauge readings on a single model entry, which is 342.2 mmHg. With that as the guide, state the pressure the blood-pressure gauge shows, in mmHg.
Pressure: 10 mmHg
